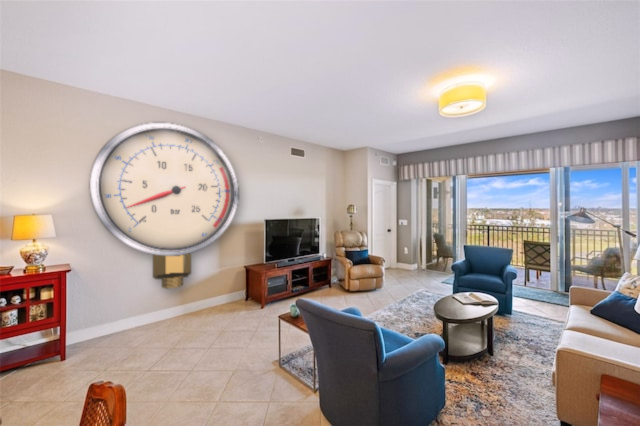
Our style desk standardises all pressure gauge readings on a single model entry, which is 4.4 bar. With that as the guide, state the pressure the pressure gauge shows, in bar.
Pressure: 2 bar
